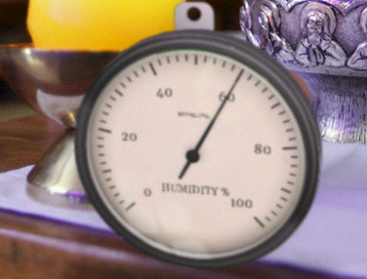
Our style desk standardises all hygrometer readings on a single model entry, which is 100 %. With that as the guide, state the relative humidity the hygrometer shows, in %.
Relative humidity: 60 %
